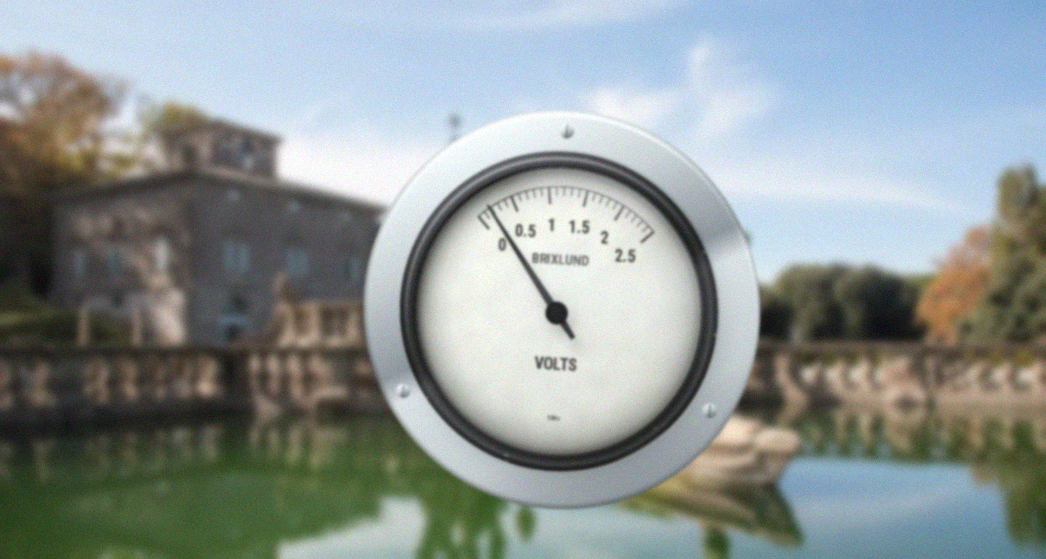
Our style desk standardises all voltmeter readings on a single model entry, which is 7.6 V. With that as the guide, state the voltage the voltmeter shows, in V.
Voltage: 0.2 V
